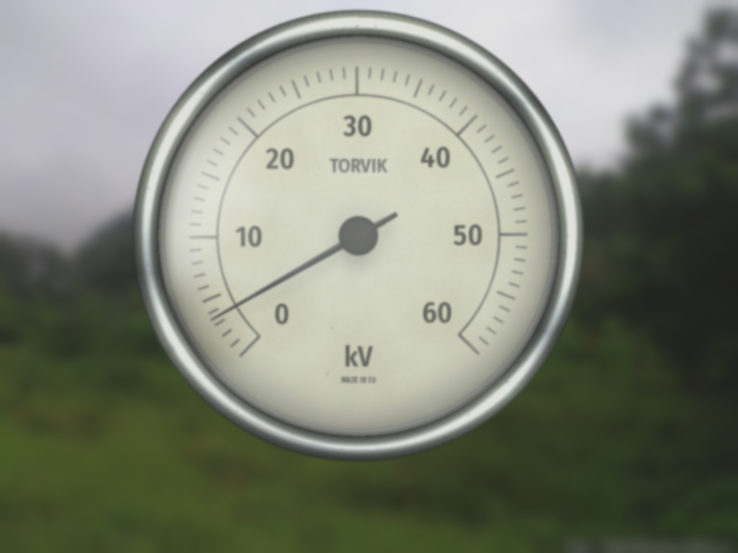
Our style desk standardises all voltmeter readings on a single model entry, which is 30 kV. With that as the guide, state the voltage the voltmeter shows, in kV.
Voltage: 3.5 kV
